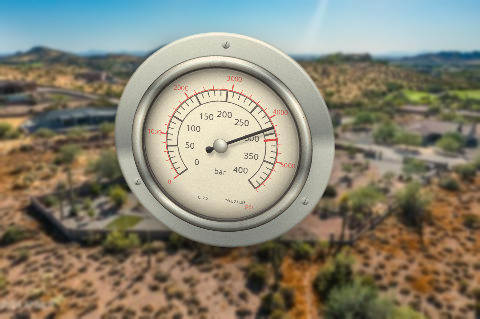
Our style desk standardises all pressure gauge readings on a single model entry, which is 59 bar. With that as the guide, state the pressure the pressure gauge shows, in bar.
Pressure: 290 bar
